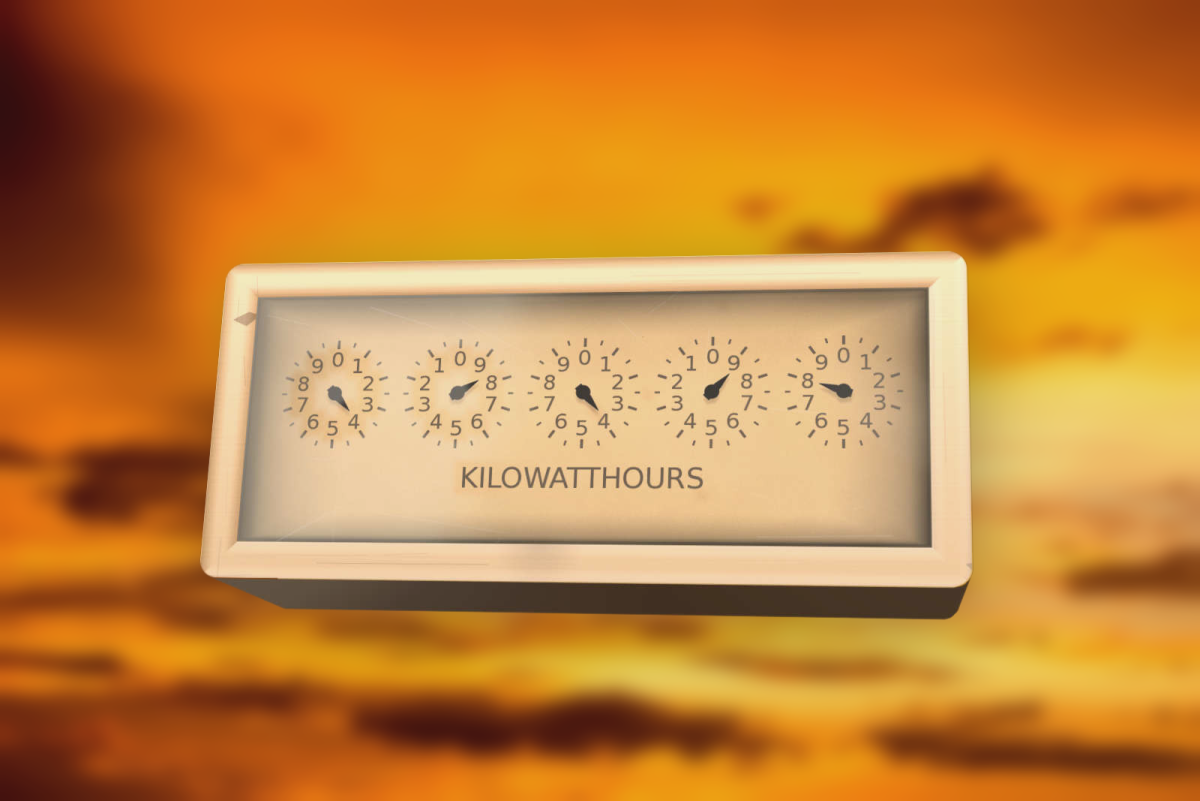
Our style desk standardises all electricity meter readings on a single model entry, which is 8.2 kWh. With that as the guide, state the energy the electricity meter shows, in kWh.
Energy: 38388 kWh
